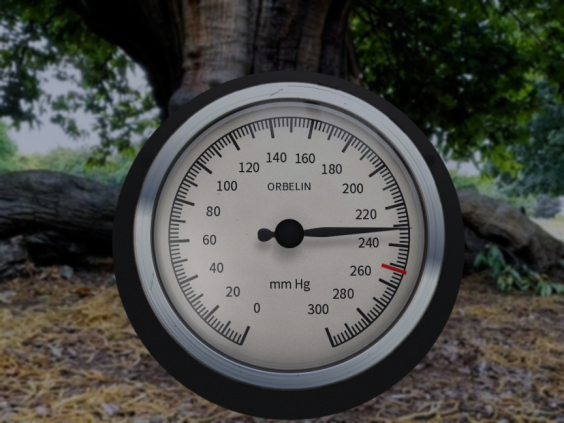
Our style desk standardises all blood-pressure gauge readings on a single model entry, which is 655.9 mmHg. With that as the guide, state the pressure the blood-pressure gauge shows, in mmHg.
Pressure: 232 mmHg
